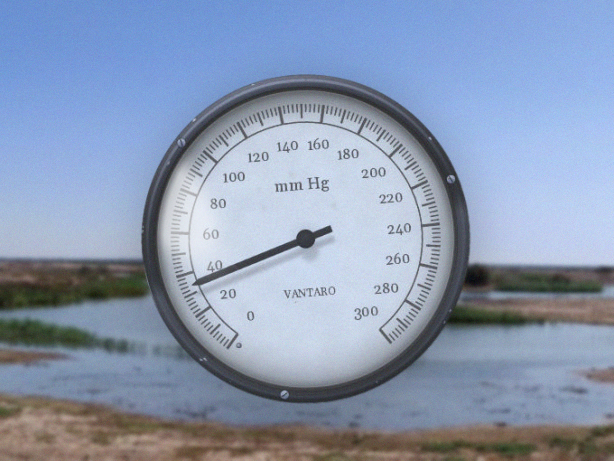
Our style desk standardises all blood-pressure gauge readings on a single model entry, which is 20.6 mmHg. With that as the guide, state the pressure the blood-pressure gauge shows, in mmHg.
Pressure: 34 mmHg
